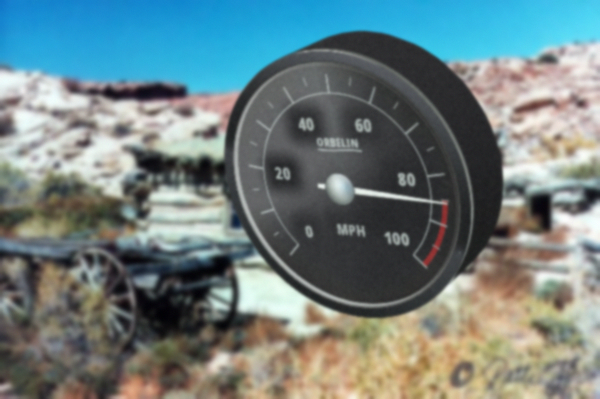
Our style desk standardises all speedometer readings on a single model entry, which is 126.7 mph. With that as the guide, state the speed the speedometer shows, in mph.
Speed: 85 mph
